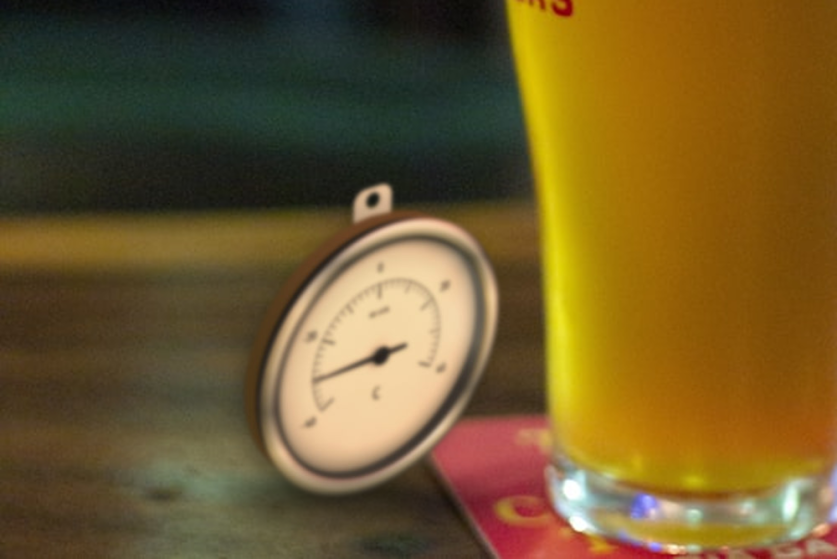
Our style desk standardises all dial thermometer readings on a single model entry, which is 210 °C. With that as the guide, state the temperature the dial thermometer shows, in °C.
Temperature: -30 °C
